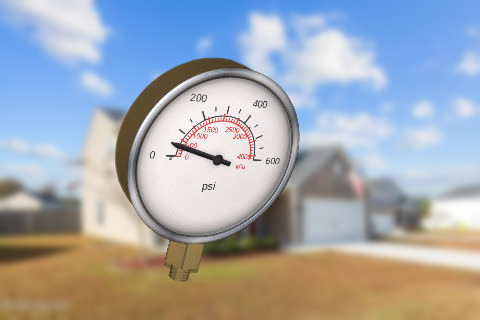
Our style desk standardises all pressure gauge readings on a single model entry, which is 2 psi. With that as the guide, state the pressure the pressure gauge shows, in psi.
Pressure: 50 psi
